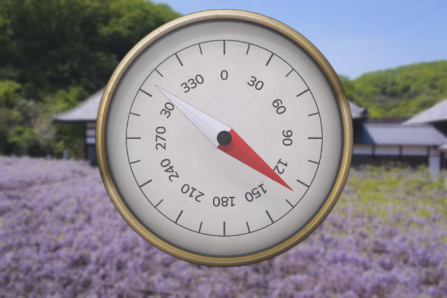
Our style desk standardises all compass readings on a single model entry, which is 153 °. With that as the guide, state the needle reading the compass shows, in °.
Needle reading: 127.5 °
